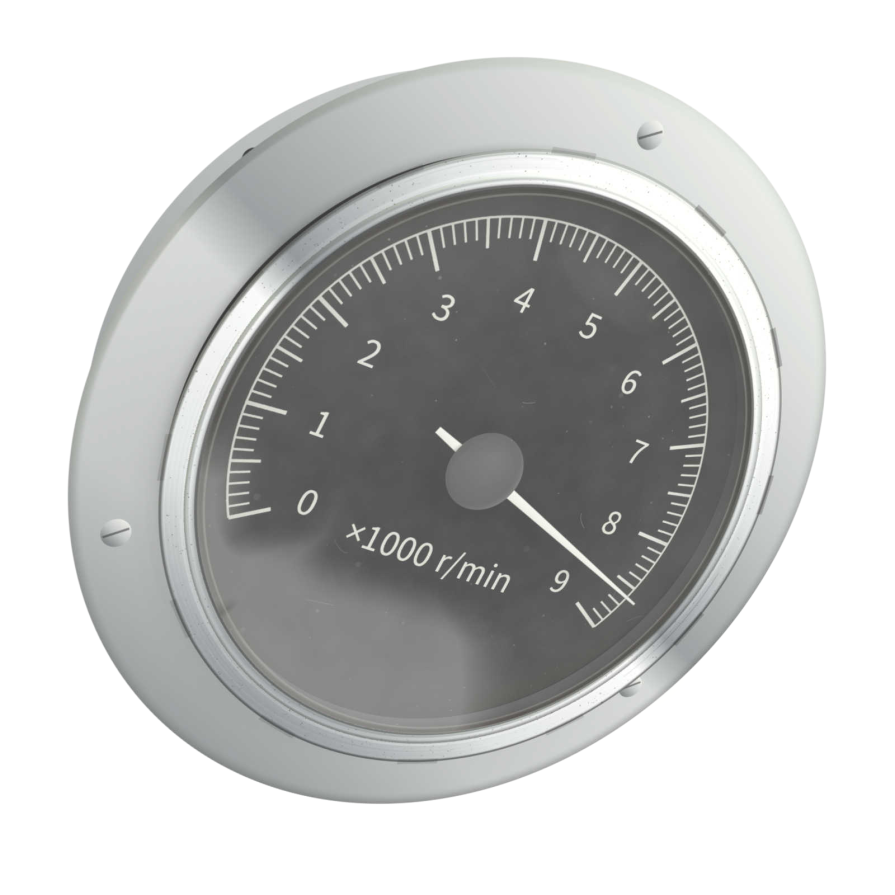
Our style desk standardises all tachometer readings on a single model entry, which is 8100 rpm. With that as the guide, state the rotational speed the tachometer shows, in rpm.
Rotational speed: 8600 rpm
